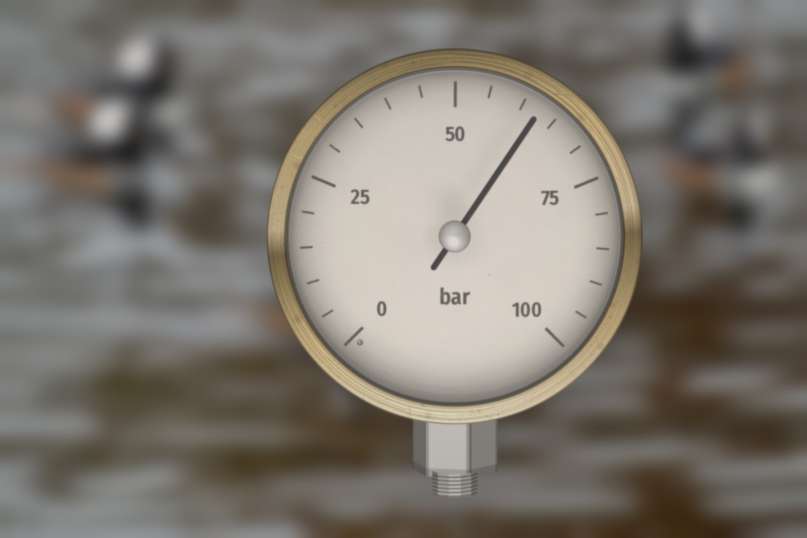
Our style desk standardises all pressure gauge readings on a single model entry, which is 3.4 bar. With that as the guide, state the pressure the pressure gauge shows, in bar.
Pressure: 62.5 bar
